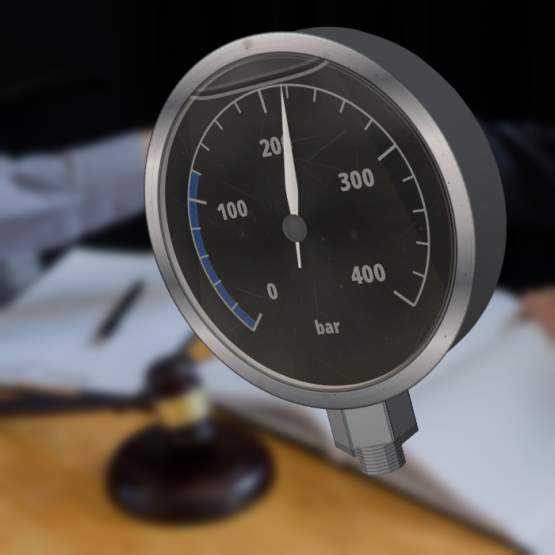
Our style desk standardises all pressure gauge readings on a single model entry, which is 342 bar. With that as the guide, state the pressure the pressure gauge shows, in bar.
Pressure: 220 bar
